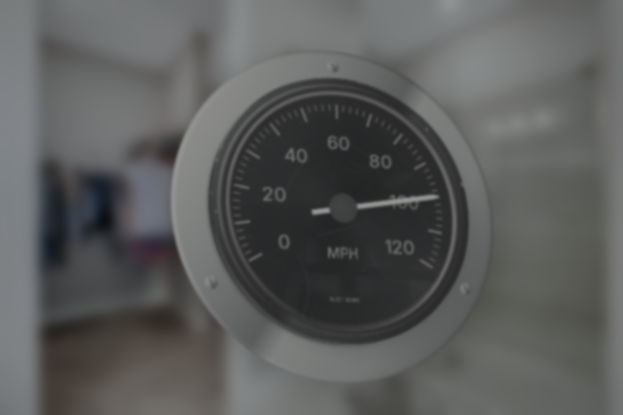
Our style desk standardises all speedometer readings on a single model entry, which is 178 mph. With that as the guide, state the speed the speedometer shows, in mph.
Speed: 100 mph
